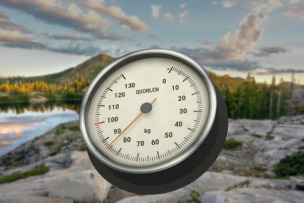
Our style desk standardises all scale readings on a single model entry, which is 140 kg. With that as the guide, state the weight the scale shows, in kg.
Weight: 85 kg
